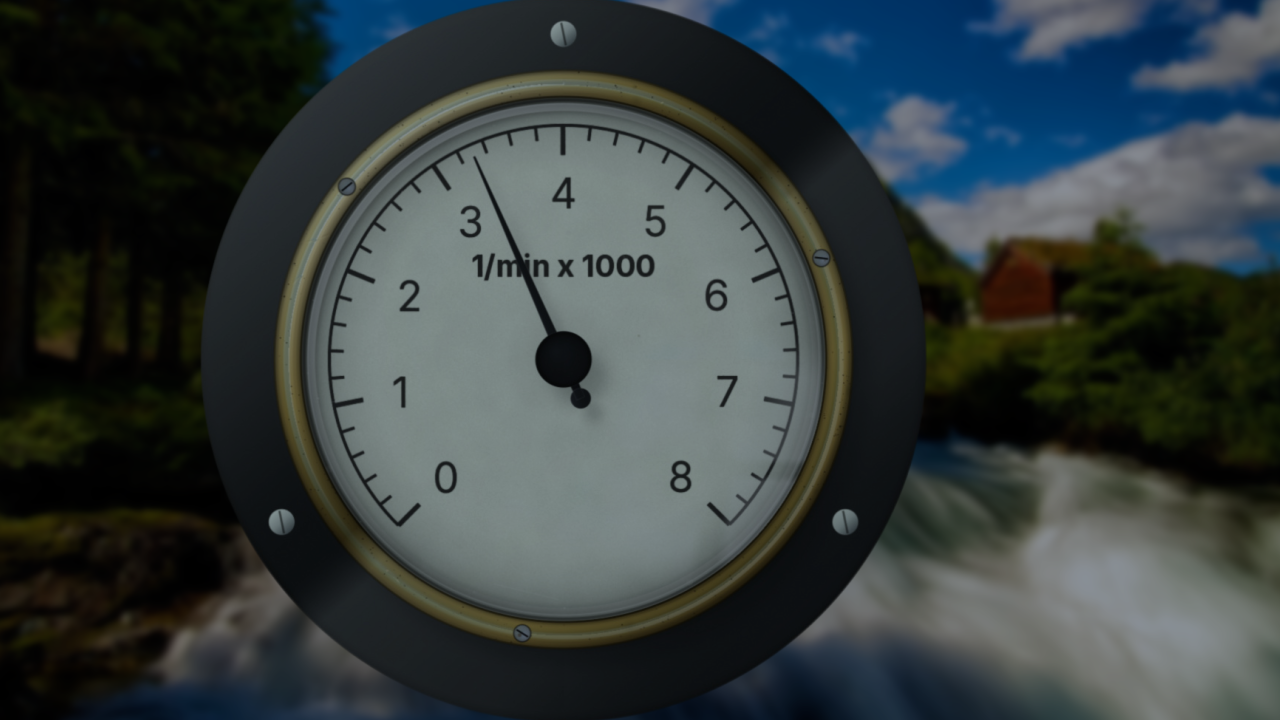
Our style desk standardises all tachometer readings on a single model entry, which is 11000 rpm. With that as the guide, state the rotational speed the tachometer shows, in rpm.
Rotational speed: 3300 rpm
